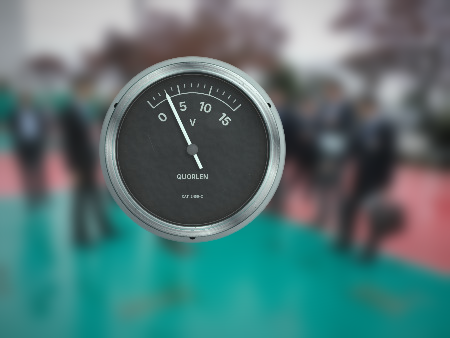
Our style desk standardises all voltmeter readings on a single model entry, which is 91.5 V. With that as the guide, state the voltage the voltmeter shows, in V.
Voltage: 3 V
